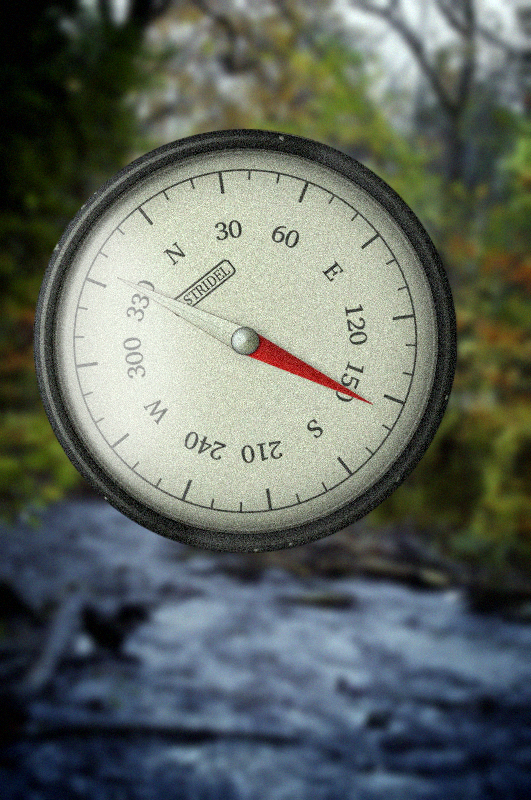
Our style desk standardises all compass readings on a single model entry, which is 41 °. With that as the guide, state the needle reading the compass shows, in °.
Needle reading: 155 °
